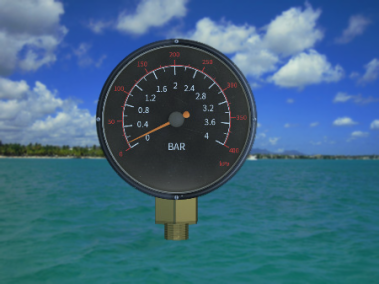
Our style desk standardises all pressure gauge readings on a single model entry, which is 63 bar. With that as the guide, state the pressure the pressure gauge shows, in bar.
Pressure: 0.1 bar
